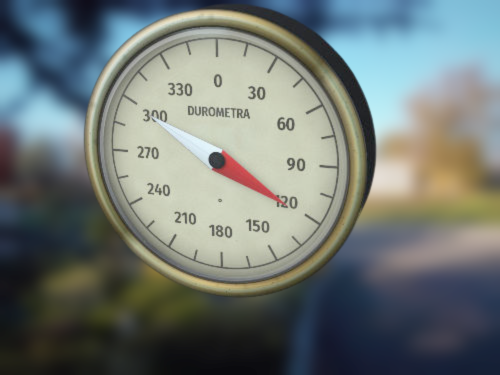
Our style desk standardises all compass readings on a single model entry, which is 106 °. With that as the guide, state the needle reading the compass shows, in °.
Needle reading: 120 °
